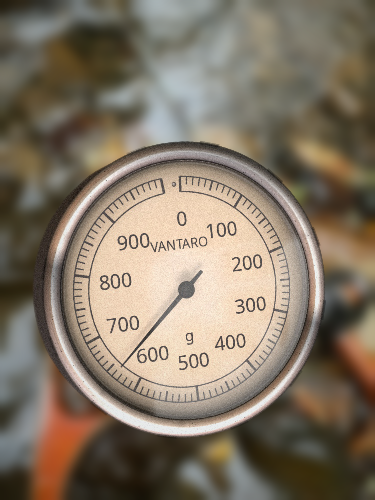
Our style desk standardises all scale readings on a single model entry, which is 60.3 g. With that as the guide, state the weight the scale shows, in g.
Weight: 640 g
